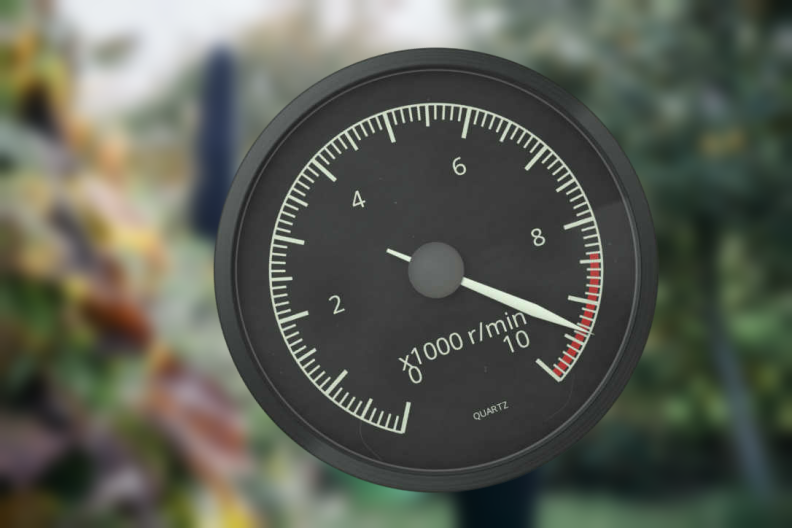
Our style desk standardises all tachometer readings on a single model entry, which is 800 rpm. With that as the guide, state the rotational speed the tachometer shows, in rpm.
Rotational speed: 9350 rpm
